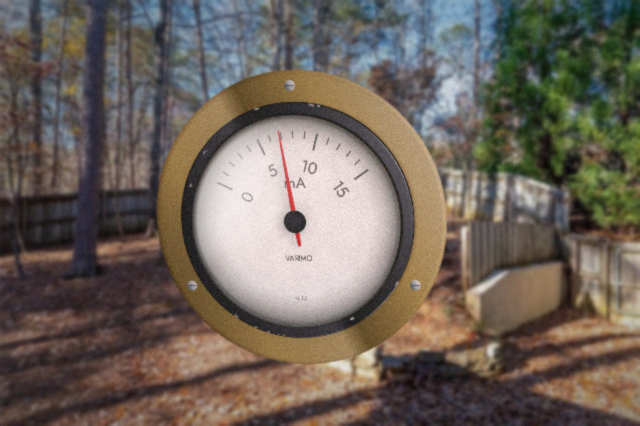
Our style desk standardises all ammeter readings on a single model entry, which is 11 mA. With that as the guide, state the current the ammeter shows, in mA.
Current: 7 mA
